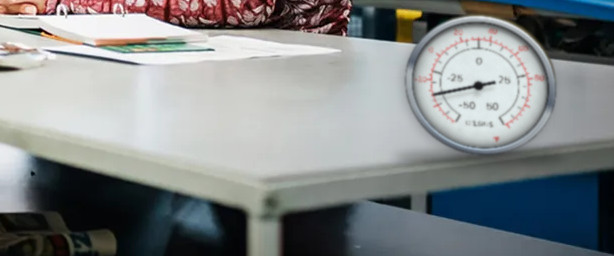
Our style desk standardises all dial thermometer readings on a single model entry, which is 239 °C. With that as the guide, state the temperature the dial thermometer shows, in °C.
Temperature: -35 °C
